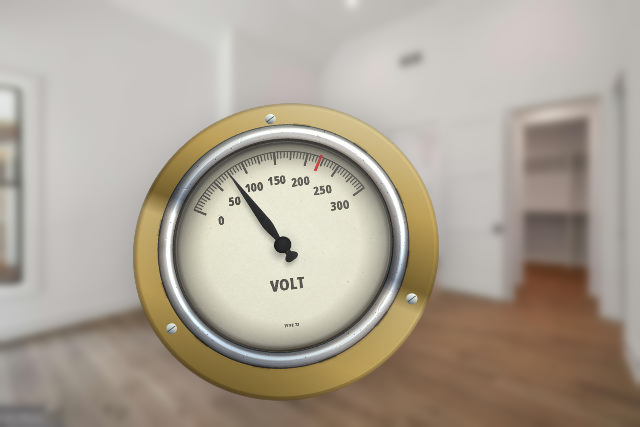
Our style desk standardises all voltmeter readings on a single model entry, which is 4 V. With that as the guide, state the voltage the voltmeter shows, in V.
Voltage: 75 V
